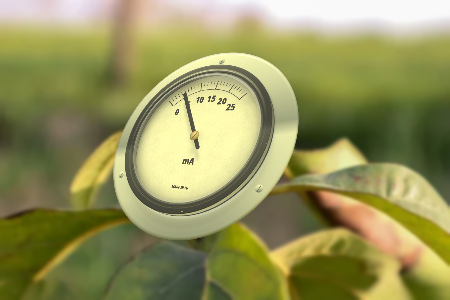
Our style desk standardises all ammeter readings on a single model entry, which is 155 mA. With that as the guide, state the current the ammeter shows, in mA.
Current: 5 mA
